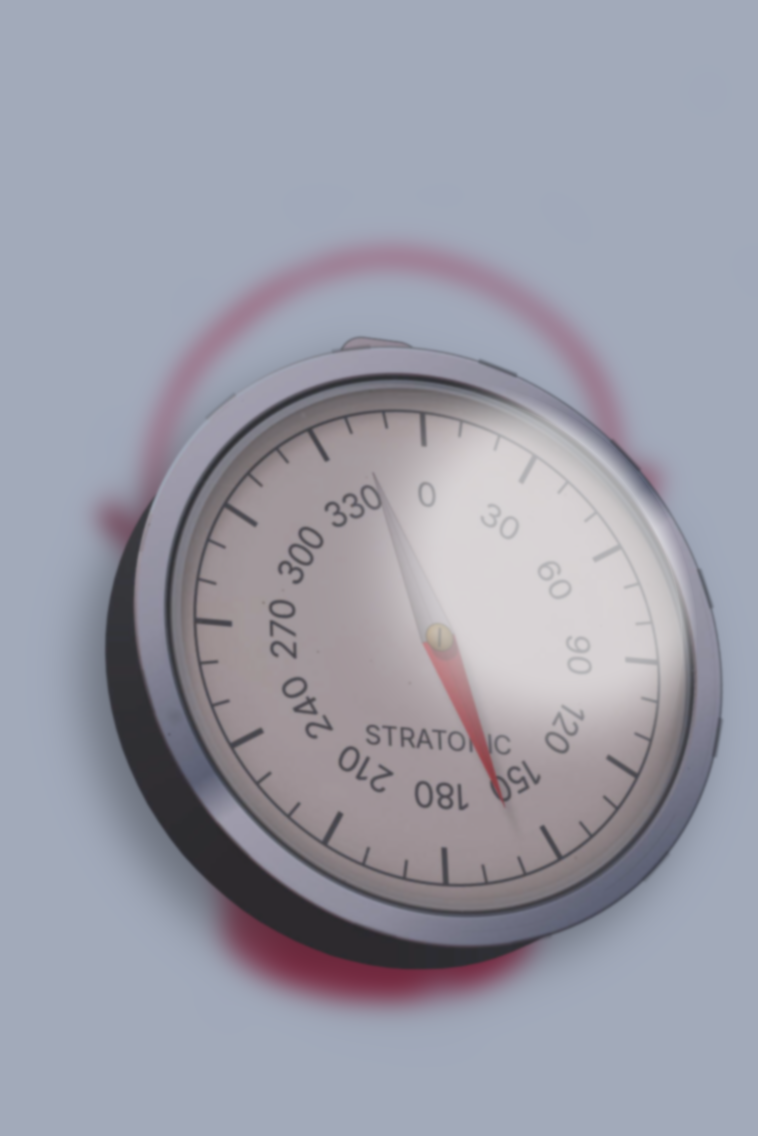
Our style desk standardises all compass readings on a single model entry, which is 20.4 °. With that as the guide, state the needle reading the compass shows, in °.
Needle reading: 160 °
